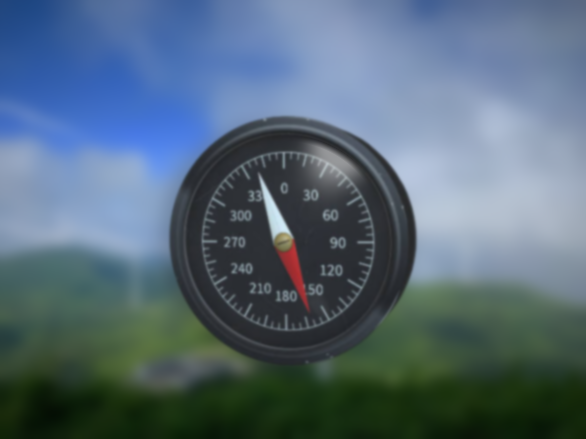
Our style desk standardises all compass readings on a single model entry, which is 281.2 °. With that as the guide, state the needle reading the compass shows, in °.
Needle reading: 160 °
